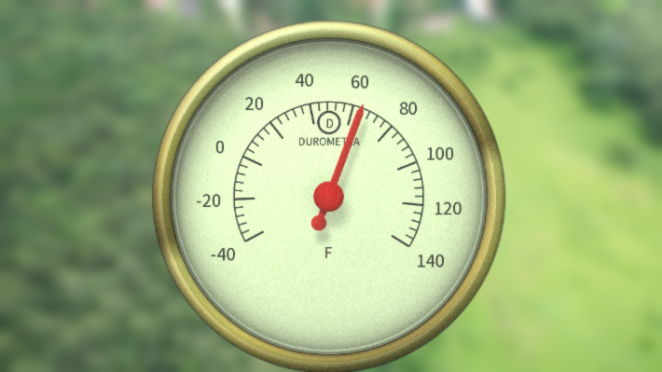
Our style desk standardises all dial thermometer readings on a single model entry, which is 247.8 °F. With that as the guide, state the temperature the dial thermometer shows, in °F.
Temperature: 64 °F
